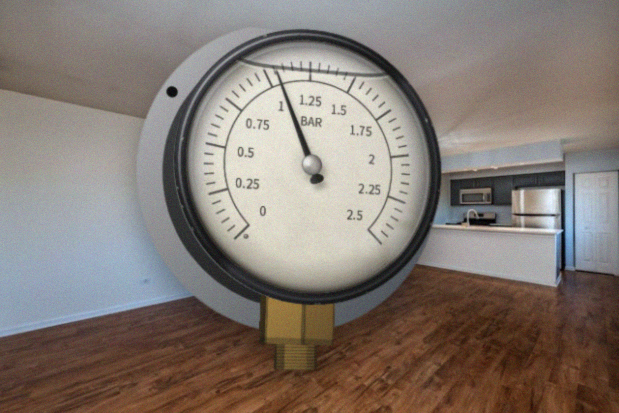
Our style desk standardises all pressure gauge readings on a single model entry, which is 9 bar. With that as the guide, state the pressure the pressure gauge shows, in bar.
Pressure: 1.05 bar
